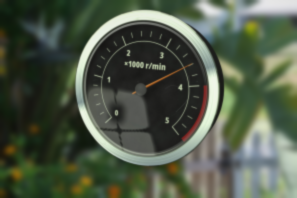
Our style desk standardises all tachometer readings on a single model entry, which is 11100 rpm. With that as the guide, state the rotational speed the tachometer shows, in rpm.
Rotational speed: 3600 rpm
